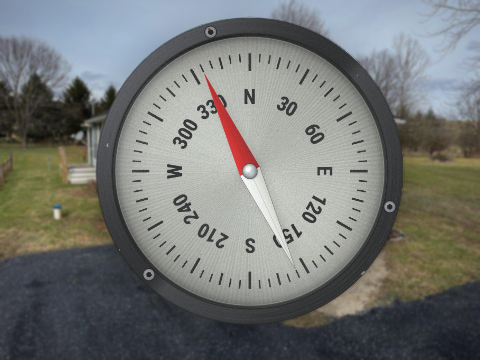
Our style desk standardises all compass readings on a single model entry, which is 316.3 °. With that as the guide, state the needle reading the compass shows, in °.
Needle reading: 335 °
